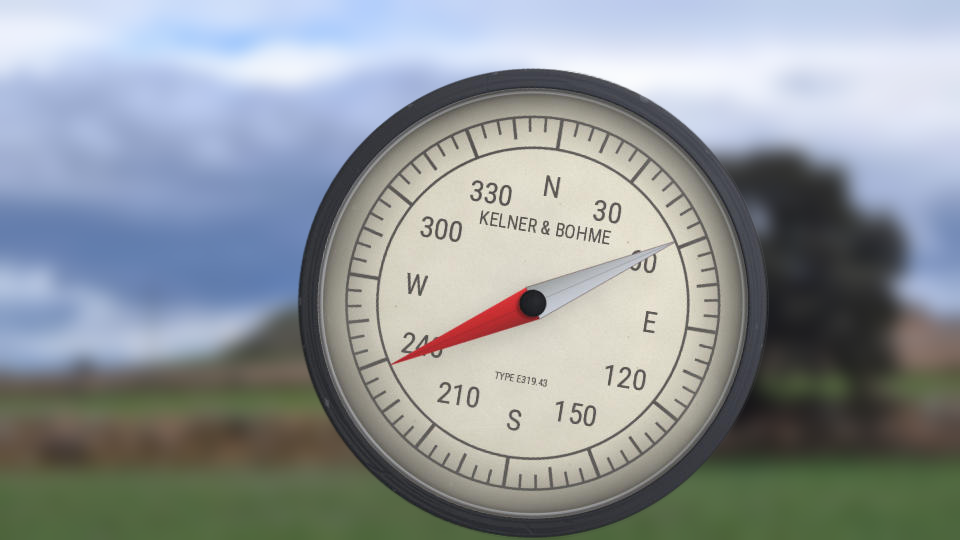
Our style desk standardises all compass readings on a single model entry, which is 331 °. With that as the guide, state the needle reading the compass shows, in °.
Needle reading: 237.5 °
